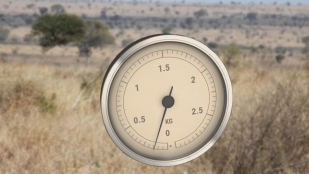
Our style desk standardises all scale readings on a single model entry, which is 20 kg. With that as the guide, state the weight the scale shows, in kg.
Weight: 0.15 kg
